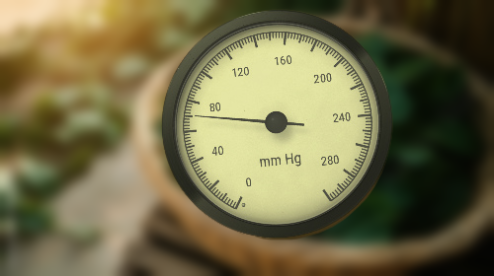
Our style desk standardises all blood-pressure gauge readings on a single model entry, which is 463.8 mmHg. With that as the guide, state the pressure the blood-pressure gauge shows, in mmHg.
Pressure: 70 mmHg
